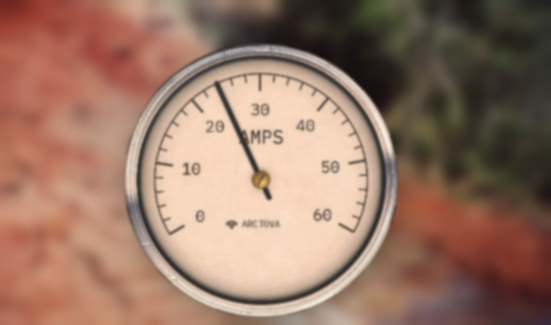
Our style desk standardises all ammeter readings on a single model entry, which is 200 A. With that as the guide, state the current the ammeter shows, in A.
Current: 24 A
